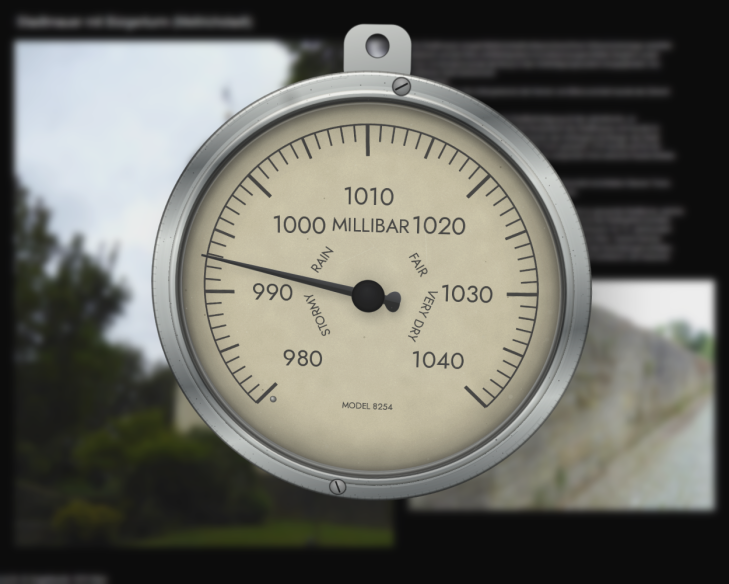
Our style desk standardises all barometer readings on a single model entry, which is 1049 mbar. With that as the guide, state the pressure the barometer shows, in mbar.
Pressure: 993 mbar
